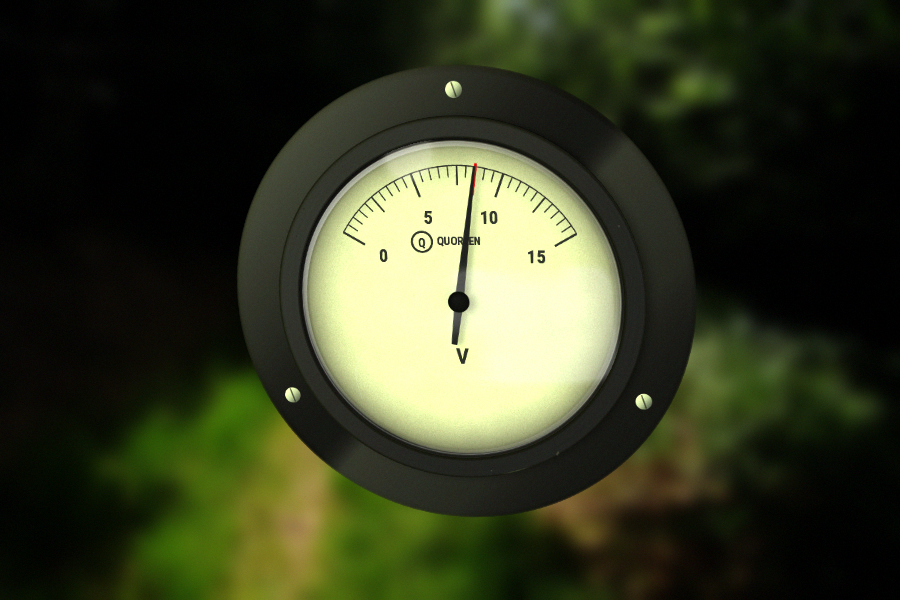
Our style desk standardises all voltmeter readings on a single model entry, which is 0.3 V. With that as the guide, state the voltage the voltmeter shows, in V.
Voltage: 8.5 V
